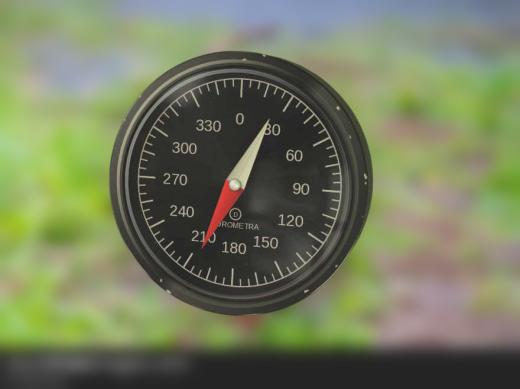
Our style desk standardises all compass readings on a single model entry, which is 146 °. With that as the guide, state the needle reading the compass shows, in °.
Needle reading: 205 °
